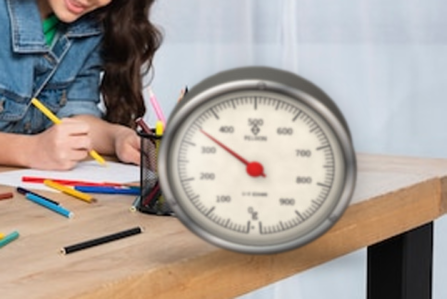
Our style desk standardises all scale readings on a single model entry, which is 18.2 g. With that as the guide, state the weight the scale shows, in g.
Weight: 350 g
